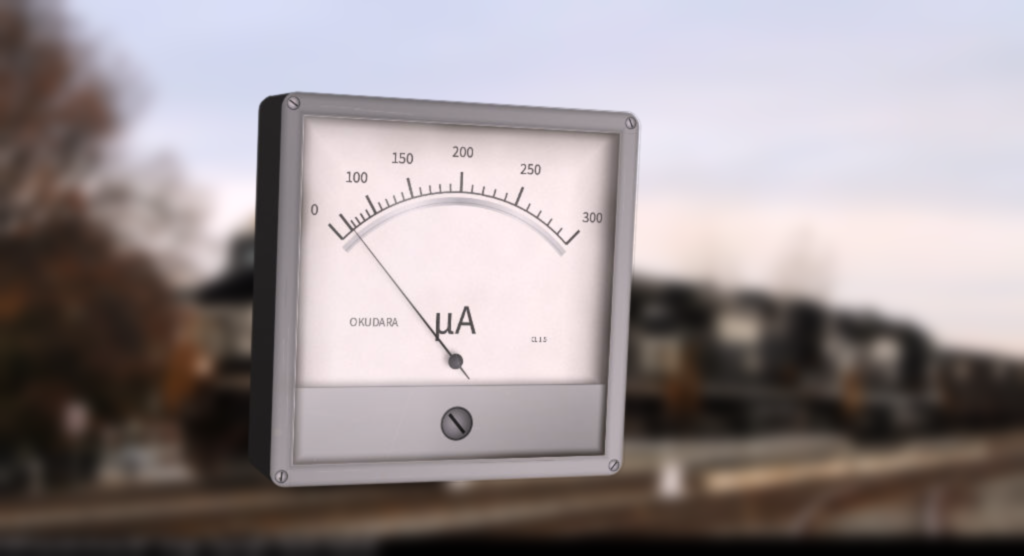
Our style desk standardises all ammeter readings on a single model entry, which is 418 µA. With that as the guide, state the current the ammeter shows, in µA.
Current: 50 µA
